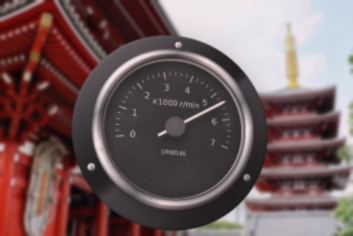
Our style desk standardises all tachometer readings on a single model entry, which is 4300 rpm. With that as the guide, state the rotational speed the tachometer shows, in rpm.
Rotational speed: 5400 rpm
